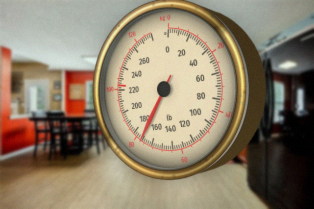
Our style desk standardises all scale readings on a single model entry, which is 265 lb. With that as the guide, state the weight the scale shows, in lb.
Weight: 170 lb
